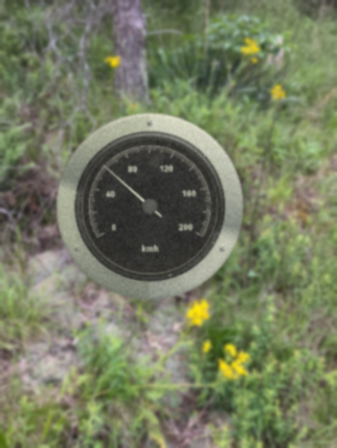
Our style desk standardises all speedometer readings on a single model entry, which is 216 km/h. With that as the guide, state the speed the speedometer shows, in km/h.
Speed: 60 km/h
